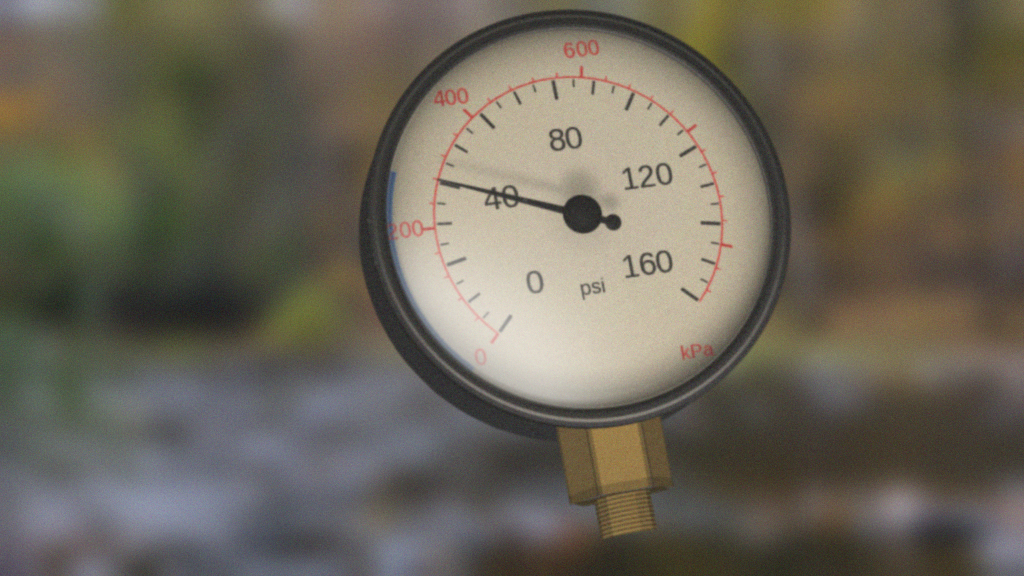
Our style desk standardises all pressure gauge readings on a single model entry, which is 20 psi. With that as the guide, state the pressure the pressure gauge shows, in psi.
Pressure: 40 psi
